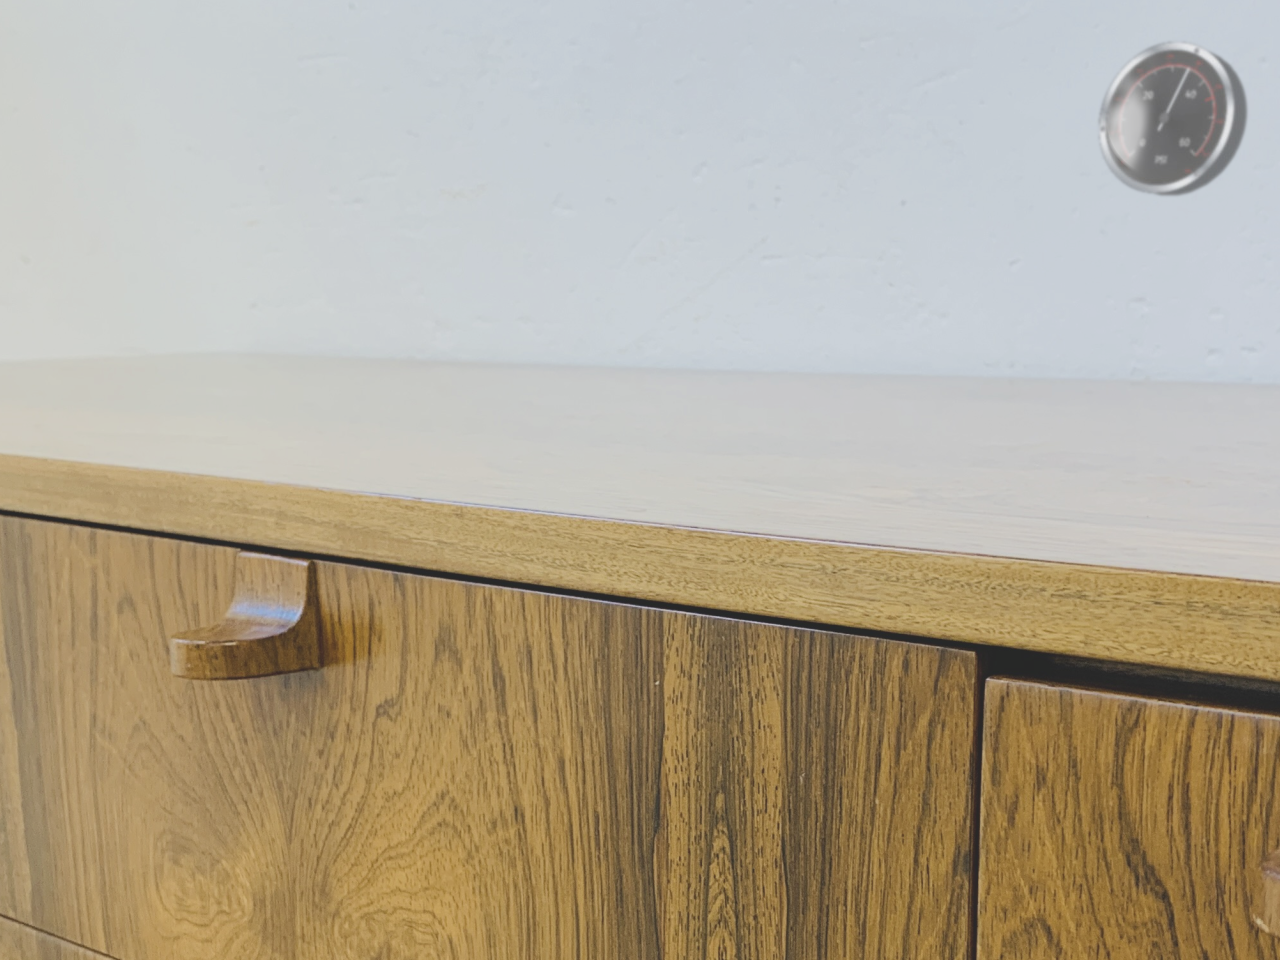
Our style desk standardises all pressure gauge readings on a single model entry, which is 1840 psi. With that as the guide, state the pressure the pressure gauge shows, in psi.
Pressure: 35 psi
